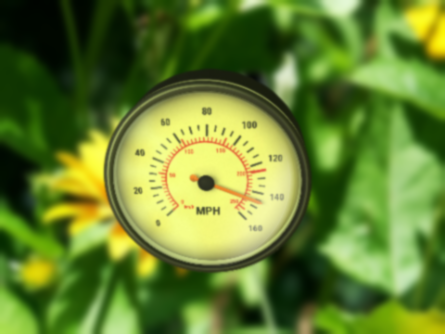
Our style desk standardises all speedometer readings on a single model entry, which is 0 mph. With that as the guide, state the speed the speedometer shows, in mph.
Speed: 145 mph
